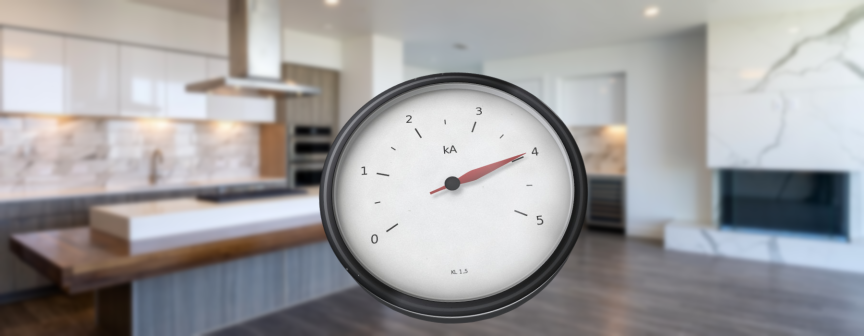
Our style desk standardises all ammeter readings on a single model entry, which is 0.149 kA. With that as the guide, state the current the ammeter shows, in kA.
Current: 4 kA
